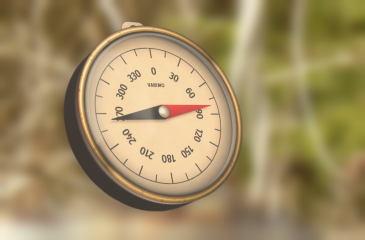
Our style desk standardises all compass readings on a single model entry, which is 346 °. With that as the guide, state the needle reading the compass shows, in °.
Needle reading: 82.5 °
